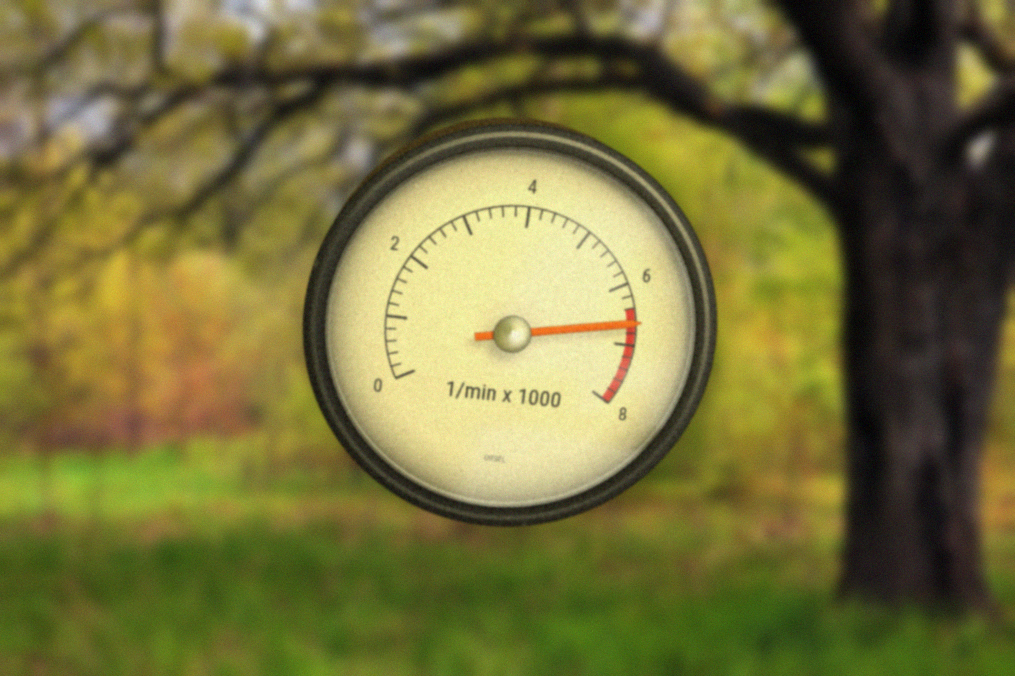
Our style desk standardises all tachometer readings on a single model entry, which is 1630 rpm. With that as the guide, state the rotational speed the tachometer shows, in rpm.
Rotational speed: 6600 rpm
